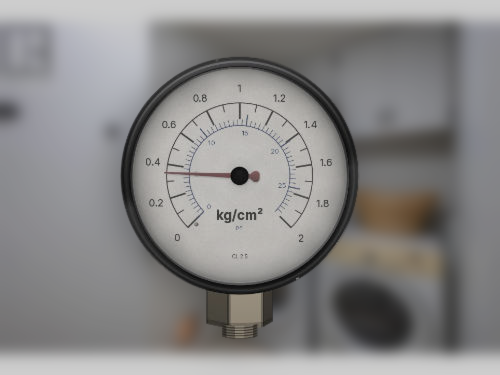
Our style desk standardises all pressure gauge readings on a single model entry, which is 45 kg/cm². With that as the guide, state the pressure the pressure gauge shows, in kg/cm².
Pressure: 0.35 kg/cm²
